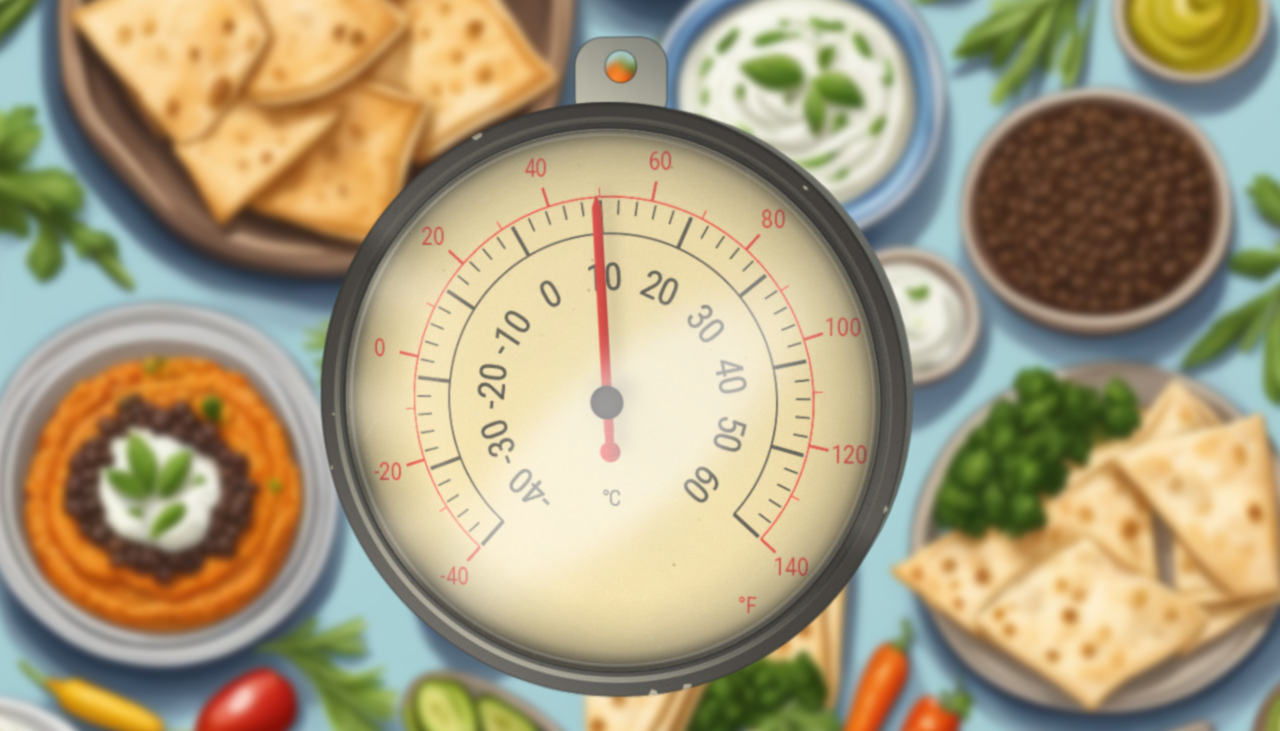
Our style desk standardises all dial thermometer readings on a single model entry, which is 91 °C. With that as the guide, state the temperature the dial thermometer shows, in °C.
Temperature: 10 °C
